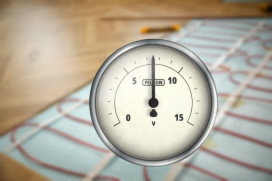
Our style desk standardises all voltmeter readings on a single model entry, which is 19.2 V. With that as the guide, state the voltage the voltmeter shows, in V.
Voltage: 7.5 V
